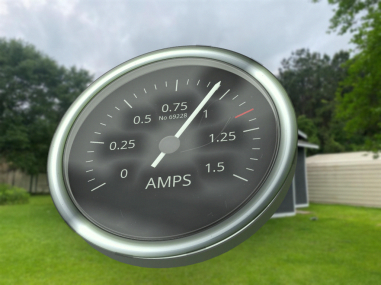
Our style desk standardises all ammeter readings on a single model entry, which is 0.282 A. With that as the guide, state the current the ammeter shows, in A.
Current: 0.95 A
